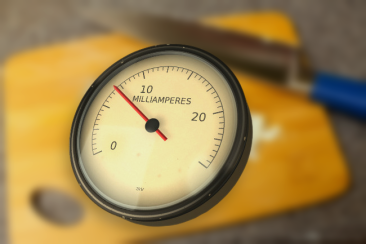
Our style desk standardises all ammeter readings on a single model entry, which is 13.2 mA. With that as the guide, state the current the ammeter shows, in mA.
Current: 7 mA
